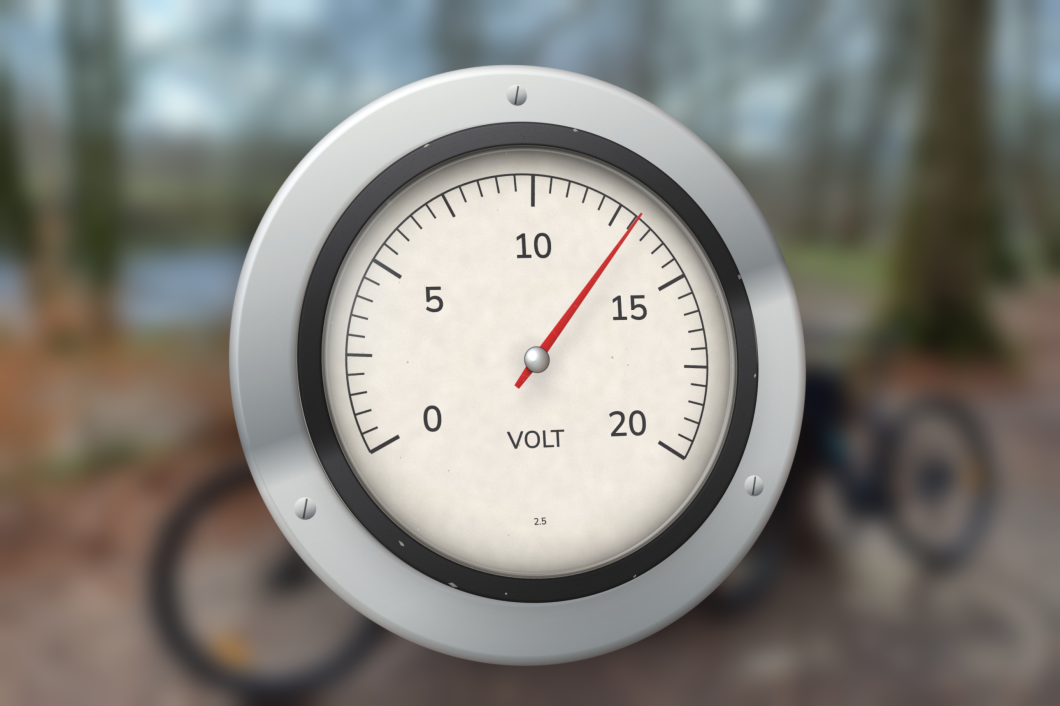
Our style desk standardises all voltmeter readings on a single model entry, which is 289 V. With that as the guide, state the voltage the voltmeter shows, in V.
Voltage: 13 V
